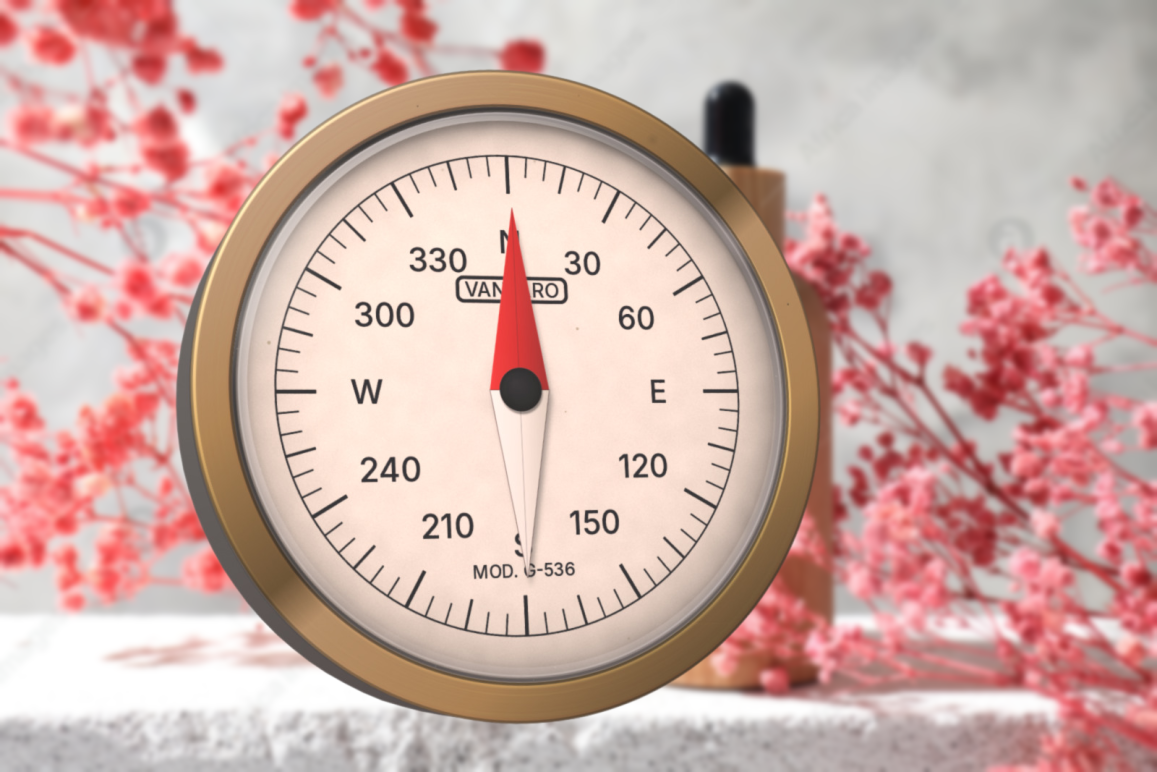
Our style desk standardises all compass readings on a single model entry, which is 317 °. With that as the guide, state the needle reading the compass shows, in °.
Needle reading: 0 °
